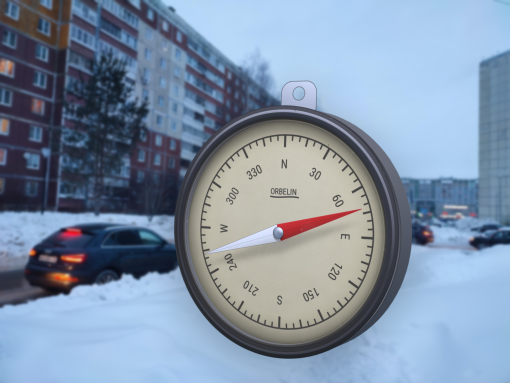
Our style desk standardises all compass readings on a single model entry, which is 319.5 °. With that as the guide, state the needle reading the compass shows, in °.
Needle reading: 72.5 °
